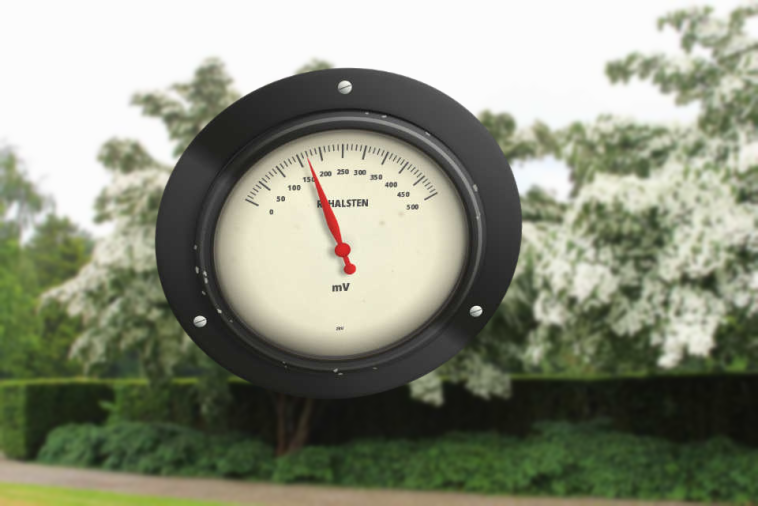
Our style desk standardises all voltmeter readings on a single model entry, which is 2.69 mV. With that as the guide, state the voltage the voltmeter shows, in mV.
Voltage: 170 mV
